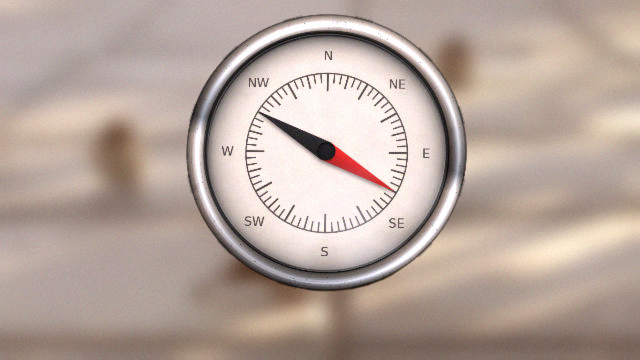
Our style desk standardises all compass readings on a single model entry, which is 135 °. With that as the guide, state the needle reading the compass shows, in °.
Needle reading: 120 °
